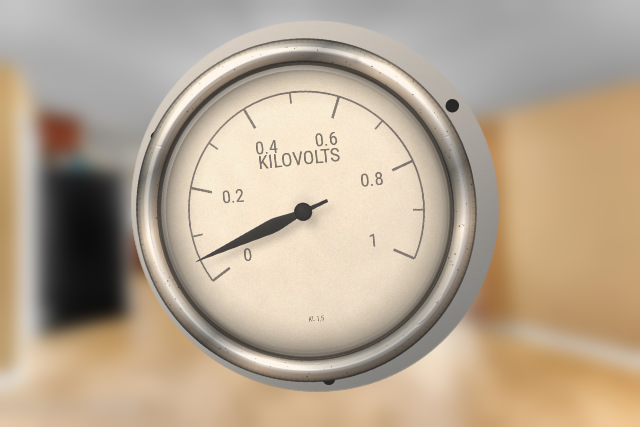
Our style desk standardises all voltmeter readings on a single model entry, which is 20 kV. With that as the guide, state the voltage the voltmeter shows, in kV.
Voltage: 0.05 kV
